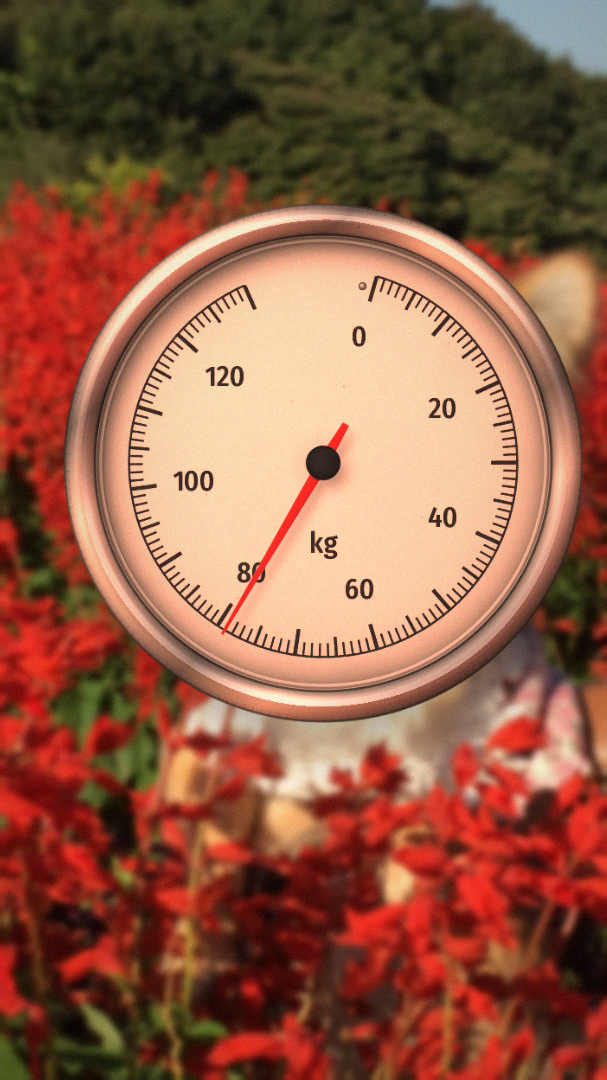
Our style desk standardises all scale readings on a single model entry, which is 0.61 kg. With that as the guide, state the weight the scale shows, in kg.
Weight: 79 kg
